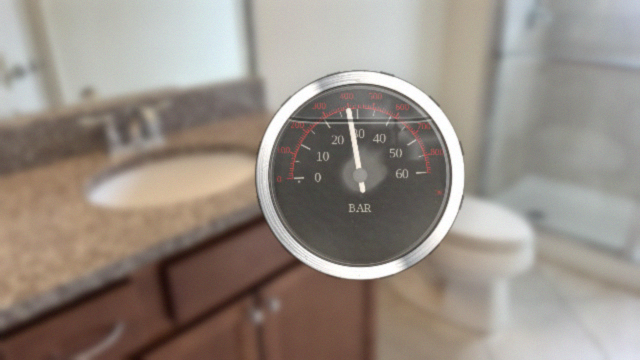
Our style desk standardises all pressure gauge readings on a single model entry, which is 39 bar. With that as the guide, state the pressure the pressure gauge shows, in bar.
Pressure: 27.5 bar
